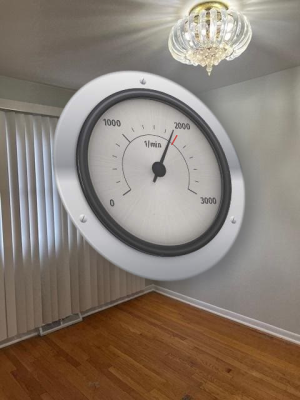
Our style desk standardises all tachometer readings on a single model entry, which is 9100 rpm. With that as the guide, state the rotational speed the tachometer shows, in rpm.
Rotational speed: 1900 rpm
